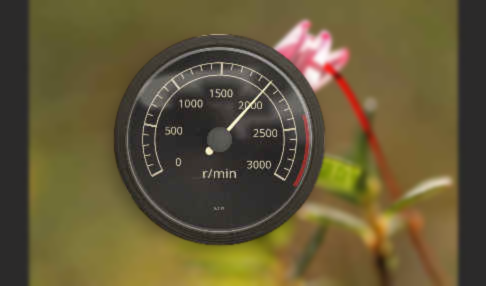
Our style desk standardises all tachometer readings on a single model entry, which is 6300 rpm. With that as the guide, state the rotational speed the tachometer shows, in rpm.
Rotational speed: 2000 rpm
